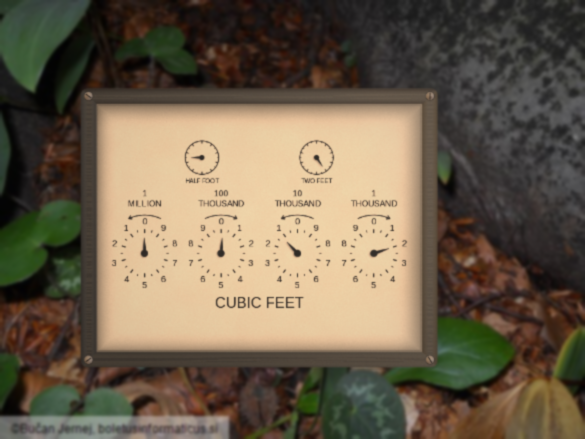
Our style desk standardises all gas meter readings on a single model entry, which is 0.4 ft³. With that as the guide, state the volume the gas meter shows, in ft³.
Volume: 1200 ft³
